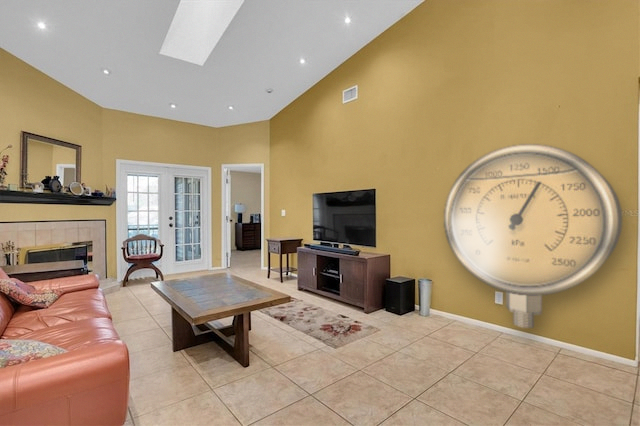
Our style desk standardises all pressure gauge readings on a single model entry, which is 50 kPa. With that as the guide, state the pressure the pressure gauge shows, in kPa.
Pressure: 1500 kPa
